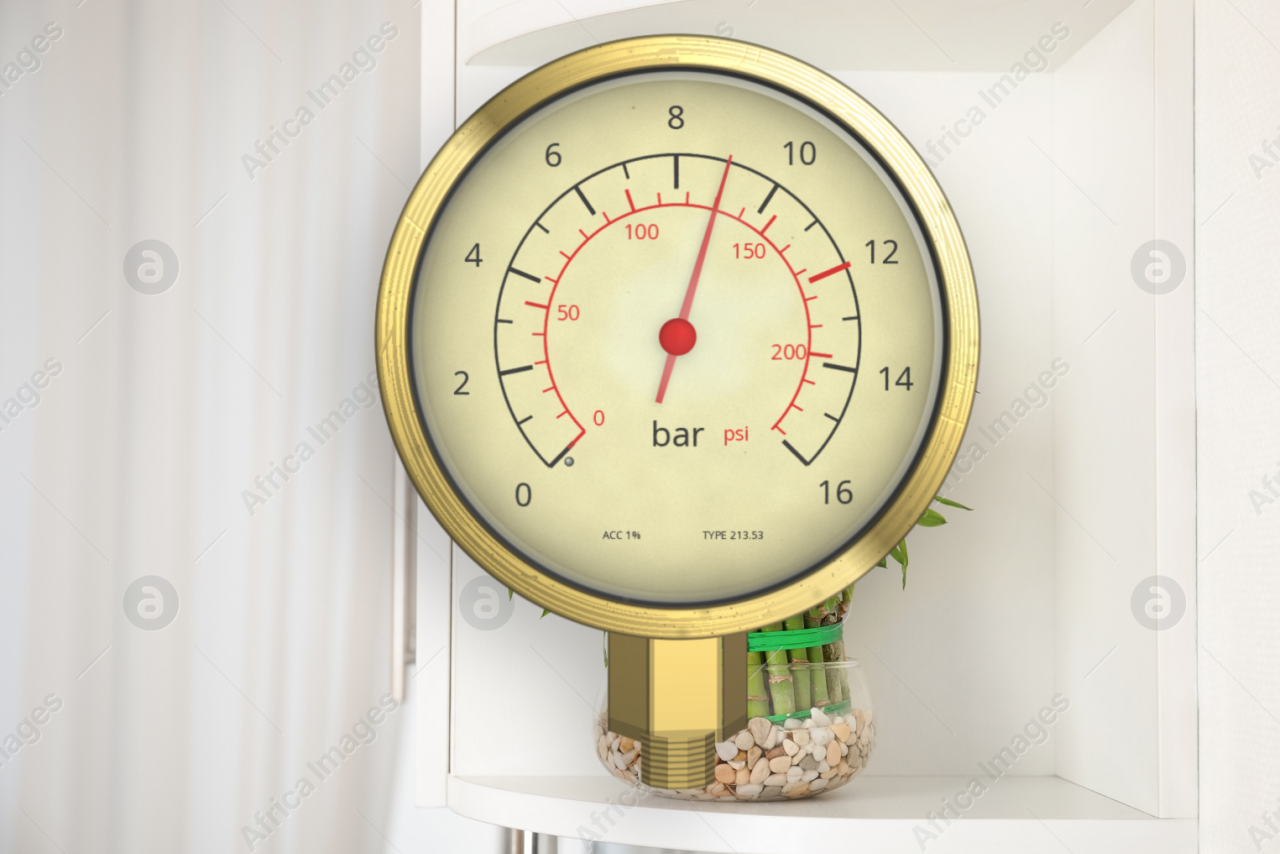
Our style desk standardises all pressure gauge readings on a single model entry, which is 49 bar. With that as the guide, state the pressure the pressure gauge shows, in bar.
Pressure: 9 bar
